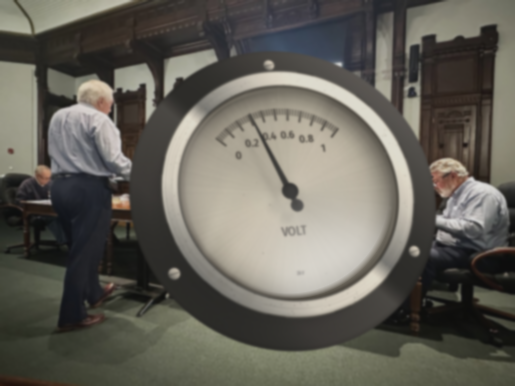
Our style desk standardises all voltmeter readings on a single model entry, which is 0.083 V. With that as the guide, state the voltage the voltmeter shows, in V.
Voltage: 0.3 V
